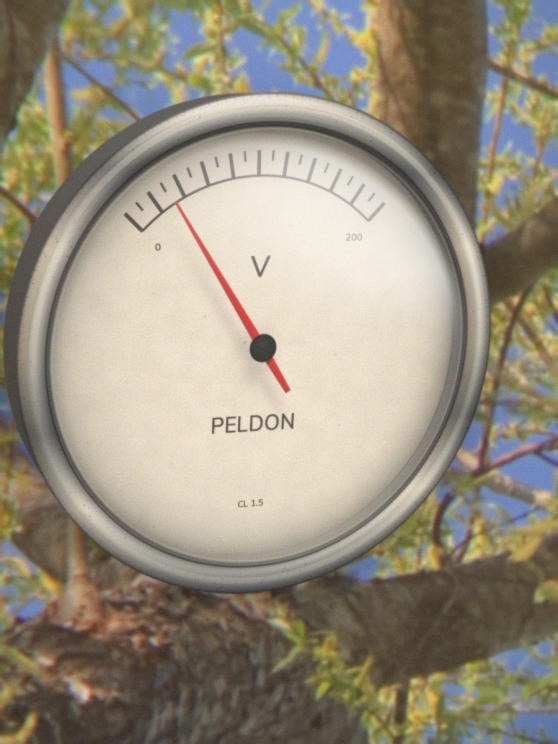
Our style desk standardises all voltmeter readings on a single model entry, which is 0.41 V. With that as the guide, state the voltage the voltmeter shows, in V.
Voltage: 30 V
